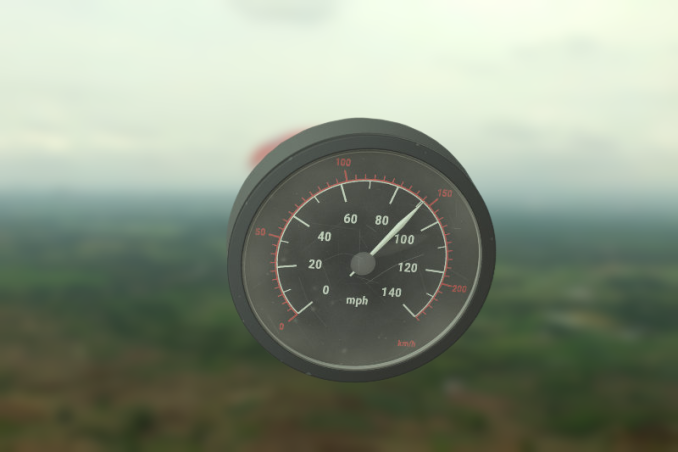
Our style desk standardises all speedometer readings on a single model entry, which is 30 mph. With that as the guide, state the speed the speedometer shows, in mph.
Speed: 90 mph
